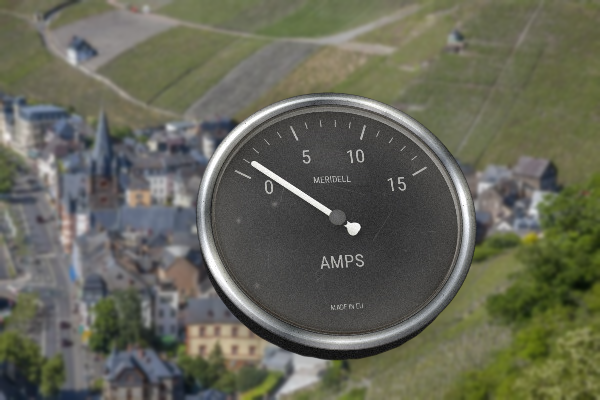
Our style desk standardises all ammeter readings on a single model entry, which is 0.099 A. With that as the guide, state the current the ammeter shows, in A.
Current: 1 A
